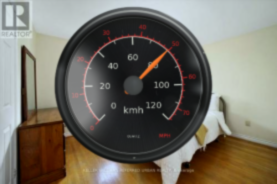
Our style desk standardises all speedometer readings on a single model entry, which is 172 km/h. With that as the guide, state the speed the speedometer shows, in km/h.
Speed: 80 km/h
